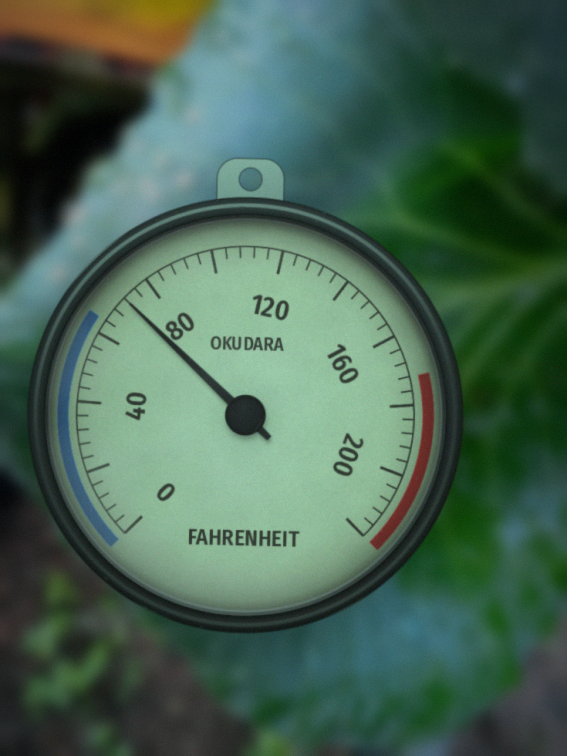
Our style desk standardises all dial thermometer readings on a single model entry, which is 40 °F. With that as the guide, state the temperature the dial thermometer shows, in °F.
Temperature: 72 °F
